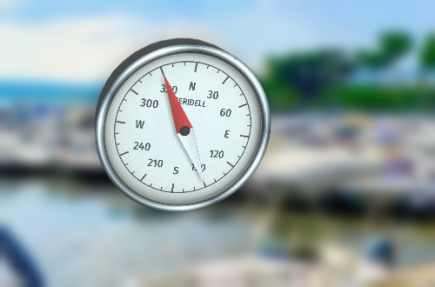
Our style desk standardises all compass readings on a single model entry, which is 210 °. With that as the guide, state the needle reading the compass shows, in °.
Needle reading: 330 °
